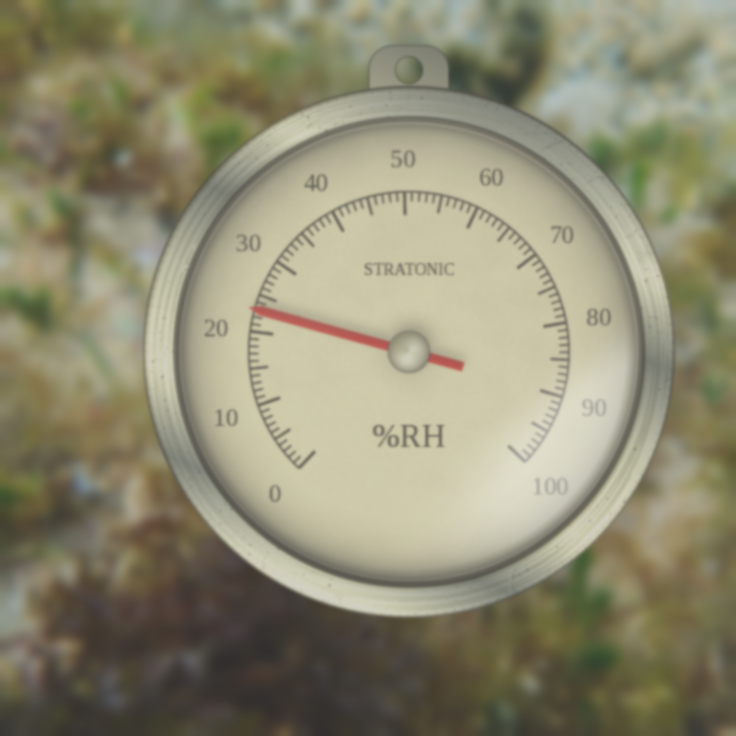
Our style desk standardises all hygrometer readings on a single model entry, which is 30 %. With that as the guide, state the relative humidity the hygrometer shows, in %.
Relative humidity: 23 %
